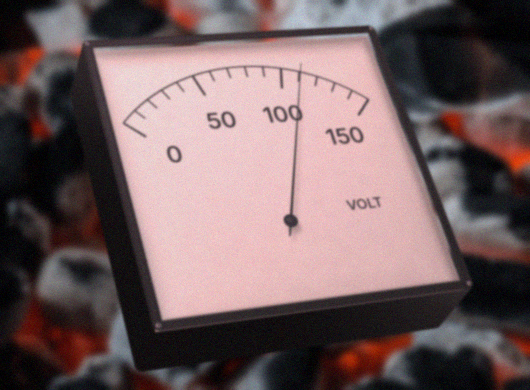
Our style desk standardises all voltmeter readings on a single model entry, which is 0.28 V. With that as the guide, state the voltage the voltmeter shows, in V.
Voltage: 110 V
